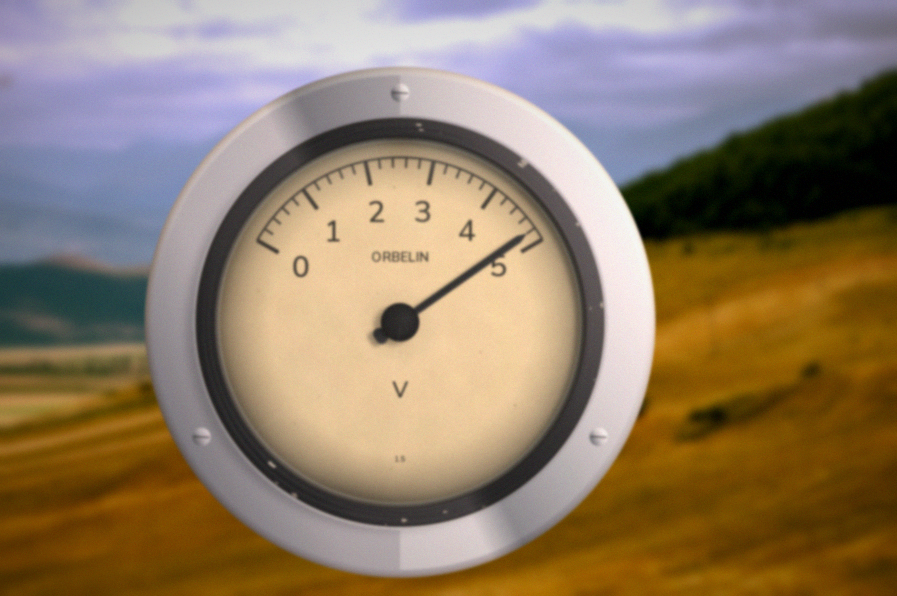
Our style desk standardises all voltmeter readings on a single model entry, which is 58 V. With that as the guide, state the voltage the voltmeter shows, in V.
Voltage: 4.8 V
